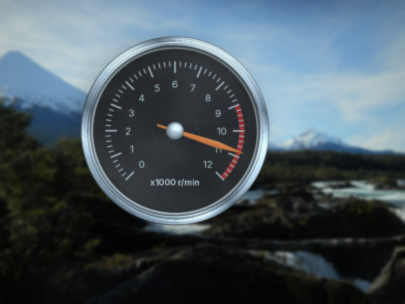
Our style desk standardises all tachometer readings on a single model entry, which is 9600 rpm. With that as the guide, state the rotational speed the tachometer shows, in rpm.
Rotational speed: 10800 rpm
